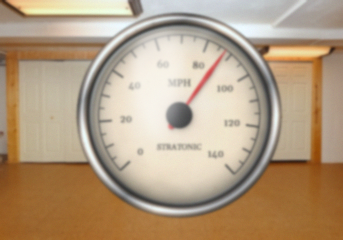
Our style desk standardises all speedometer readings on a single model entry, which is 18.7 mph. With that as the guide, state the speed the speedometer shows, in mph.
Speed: 87.5 mph
